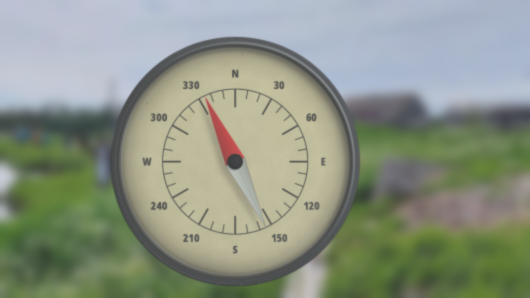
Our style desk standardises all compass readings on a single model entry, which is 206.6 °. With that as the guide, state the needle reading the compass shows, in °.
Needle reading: 335 °
